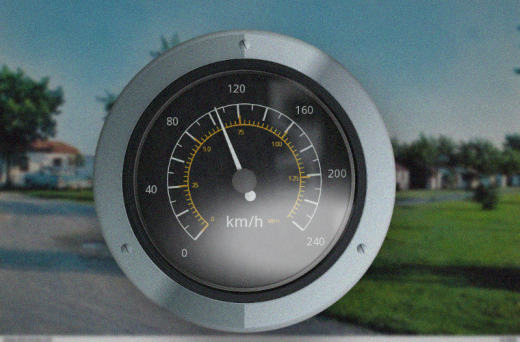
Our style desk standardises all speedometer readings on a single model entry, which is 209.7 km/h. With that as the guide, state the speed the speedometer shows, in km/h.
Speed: 105 km/h
